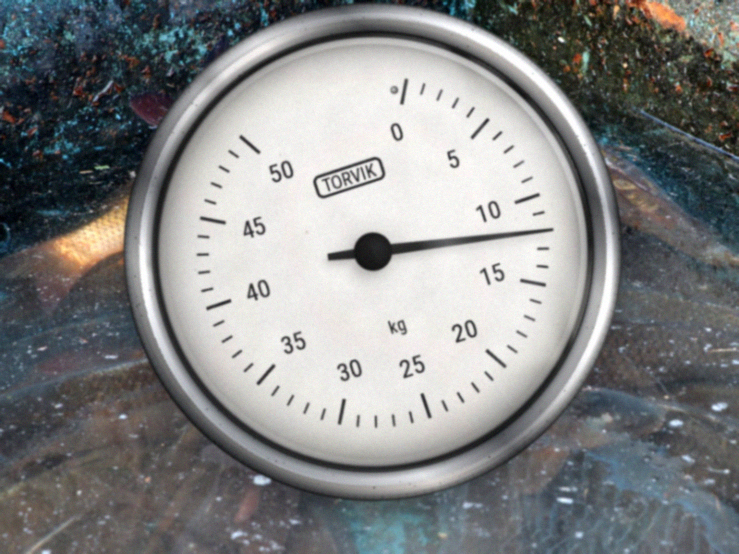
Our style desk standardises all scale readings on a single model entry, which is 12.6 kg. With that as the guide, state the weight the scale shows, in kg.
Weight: 12 kg
